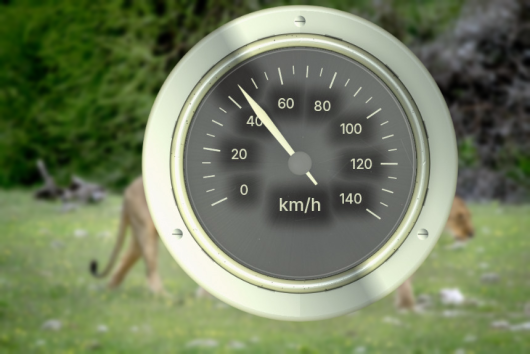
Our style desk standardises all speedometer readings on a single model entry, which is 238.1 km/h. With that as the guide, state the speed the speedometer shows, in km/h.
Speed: 45 km/h
